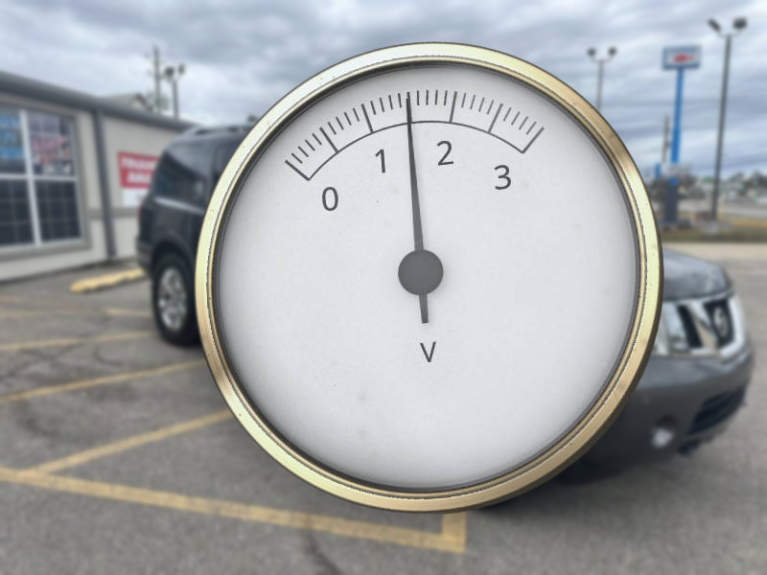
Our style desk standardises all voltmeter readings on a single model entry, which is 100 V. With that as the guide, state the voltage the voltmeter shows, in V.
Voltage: 1.5 V
